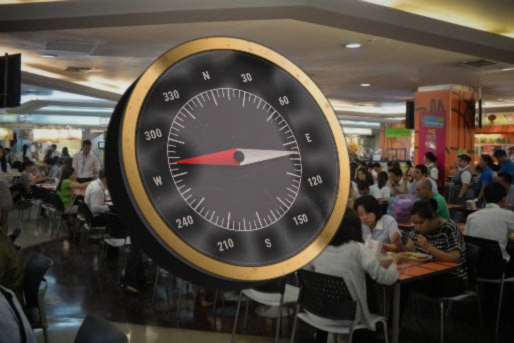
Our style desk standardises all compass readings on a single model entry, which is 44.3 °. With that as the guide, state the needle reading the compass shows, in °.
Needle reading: 280 °
